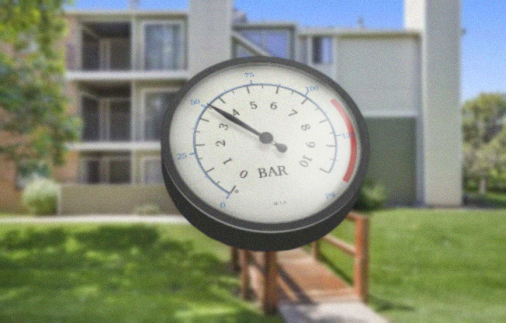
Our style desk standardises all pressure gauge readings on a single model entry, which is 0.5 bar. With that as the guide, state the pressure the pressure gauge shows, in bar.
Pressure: 3.5 bar
